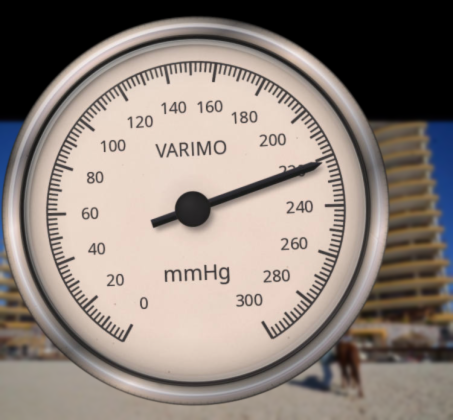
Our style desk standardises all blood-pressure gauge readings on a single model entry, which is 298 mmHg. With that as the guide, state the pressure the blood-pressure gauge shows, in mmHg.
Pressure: 222 mmHg
